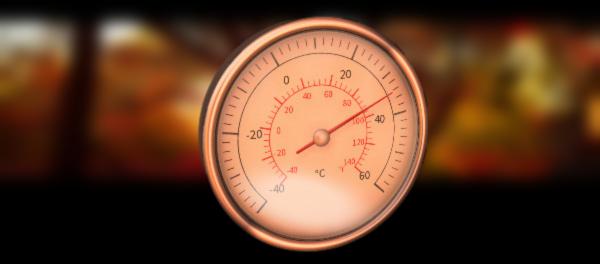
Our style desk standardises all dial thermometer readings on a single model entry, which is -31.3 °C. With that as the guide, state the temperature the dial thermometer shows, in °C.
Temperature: 34 °C
